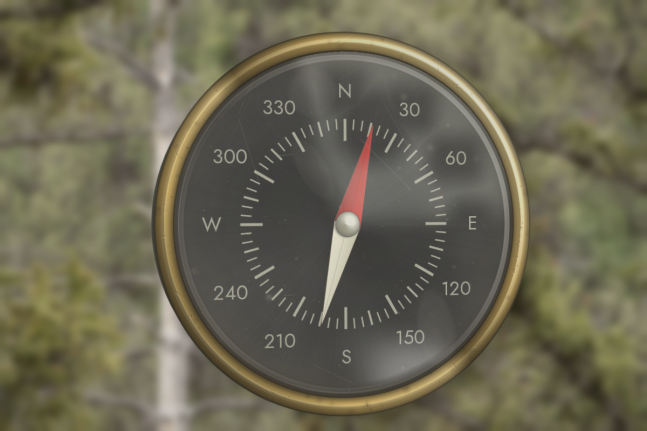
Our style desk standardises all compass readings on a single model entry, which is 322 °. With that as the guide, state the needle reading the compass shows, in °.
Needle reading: 15 °
